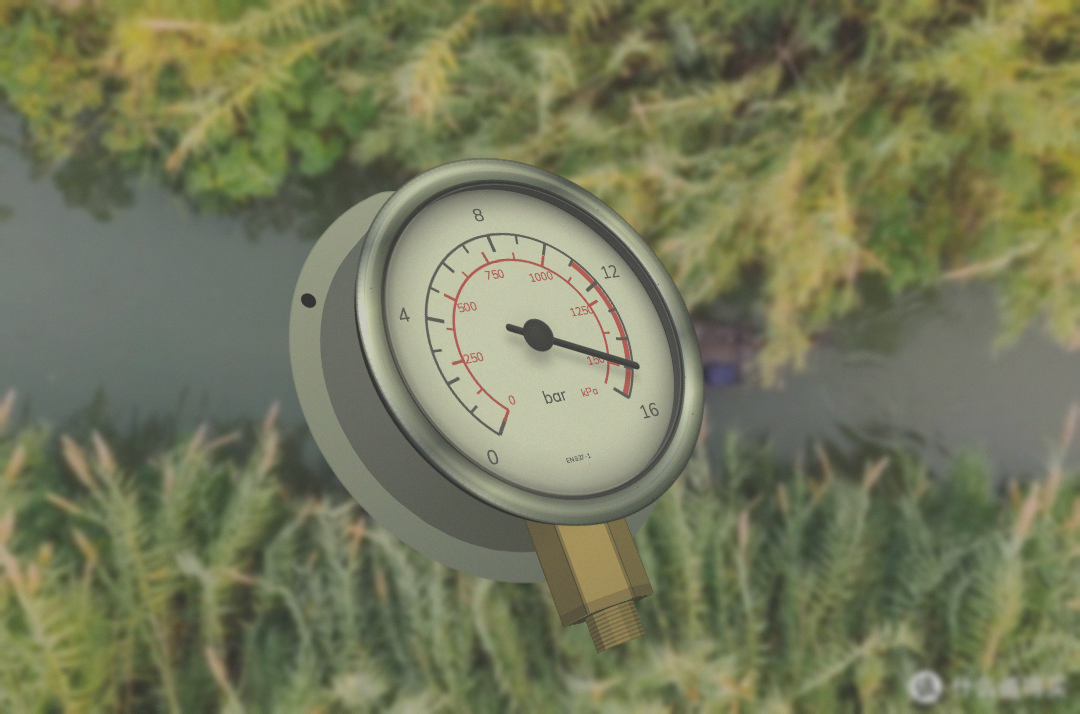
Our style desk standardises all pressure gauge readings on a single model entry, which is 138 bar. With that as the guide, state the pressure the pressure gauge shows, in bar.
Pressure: 15 bar
